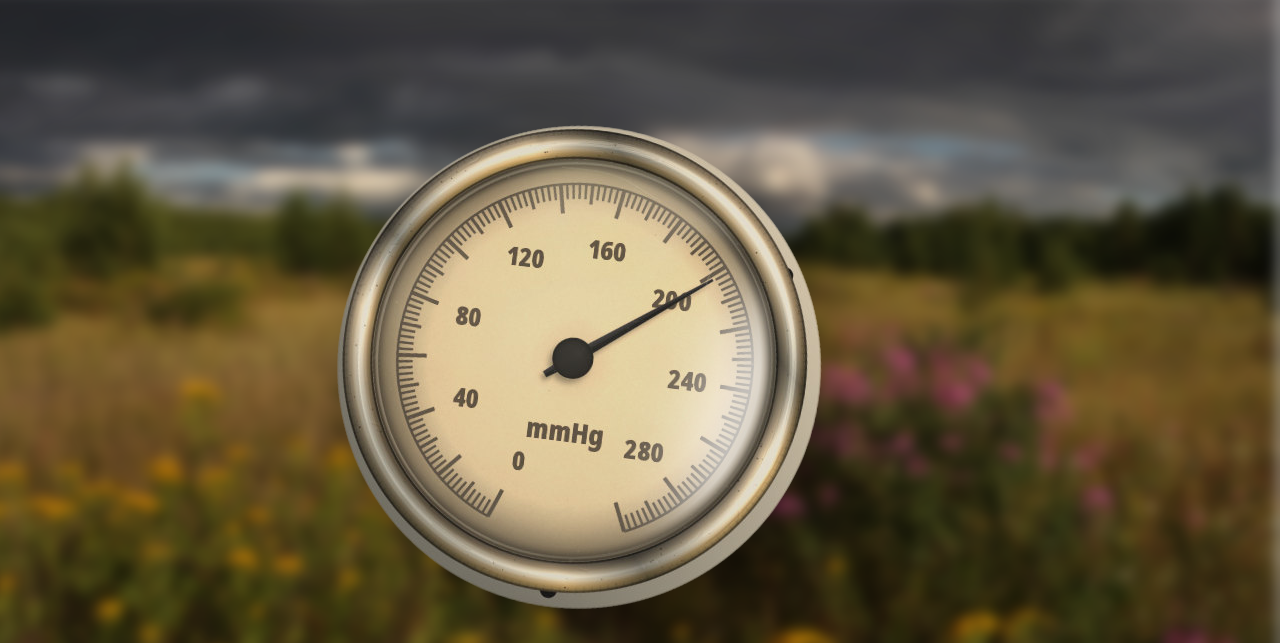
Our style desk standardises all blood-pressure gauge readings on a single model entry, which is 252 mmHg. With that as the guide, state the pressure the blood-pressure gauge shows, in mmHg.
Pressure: 202 mmHg
